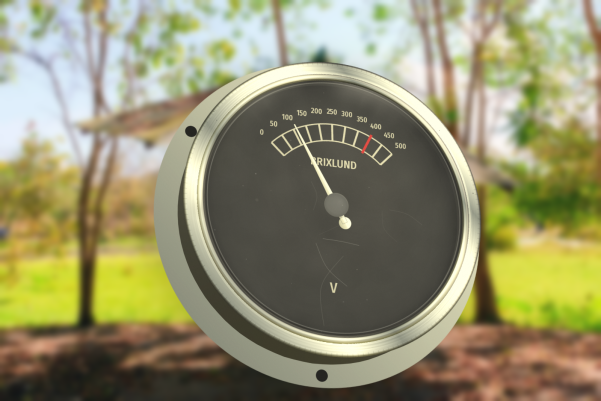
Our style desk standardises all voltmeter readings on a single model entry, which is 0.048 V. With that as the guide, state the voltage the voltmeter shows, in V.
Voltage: 100 V
